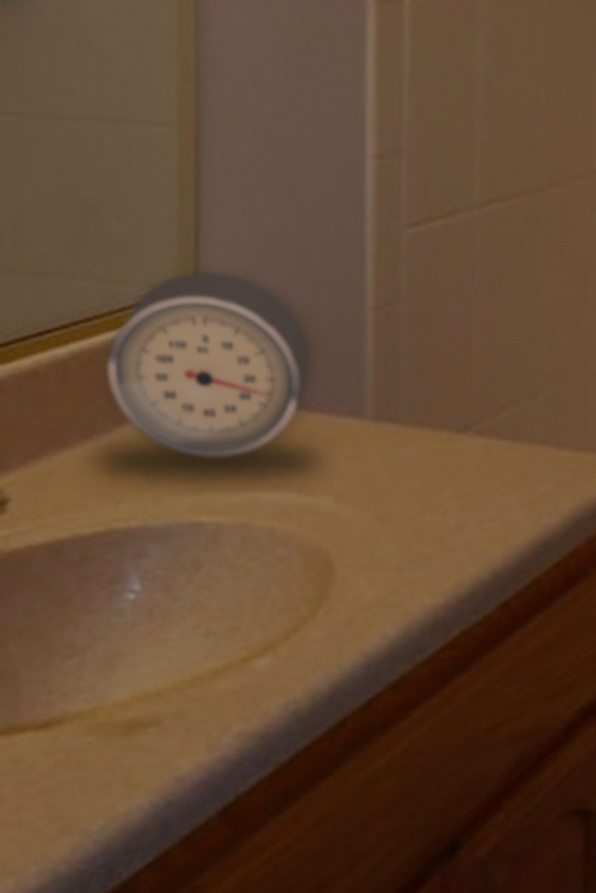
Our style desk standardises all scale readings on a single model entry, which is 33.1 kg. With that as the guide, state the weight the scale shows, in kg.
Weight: 35 kg
